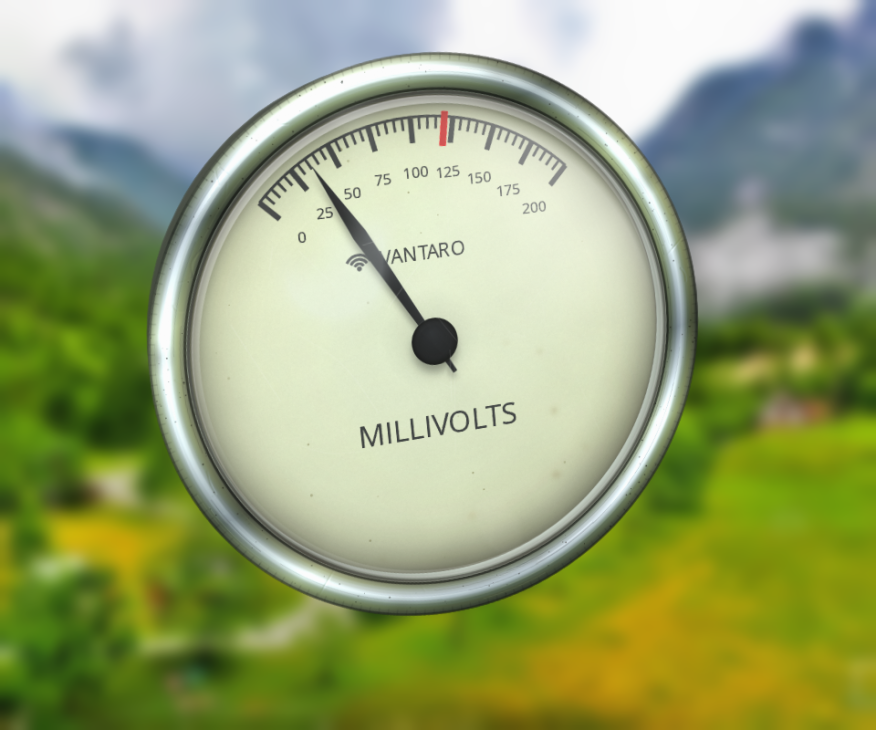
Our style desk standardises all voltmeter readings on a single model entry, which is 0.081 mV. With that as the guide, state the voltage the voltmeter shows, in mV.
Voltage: 35 mV
